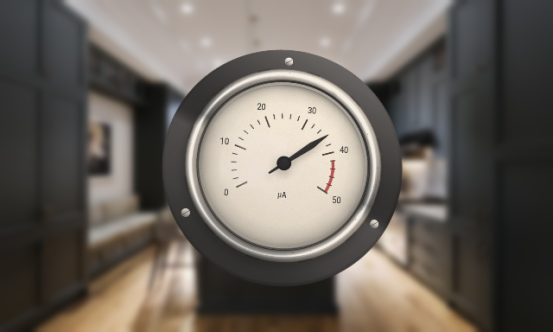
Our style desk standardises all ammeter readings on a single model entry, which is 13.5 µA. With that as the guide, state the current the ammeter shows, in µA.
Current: 36 µA
